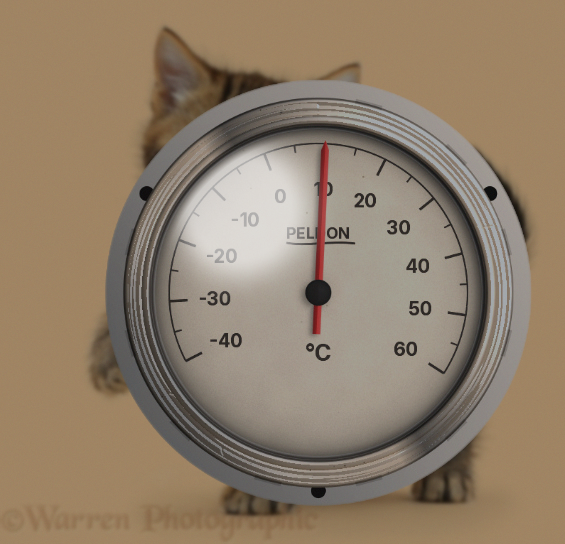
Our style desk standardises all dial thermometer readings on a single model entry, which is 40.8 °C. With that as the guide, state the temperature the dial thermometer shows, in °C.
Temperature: 10 °C
